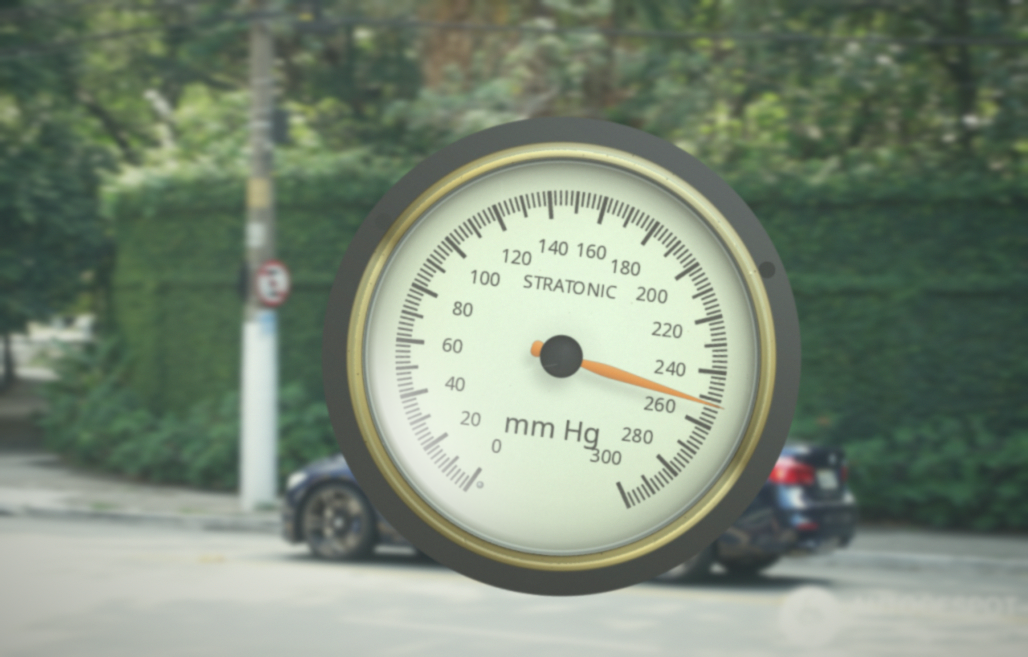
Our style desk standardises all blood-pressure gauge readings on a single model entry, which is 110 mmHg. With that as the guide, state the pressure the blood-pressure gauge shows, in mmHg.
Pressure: 252 mmHg
